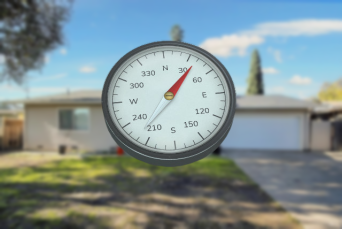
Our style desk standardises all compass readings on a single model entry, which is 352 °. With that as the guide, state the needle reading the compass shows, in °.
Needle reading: 40 °
